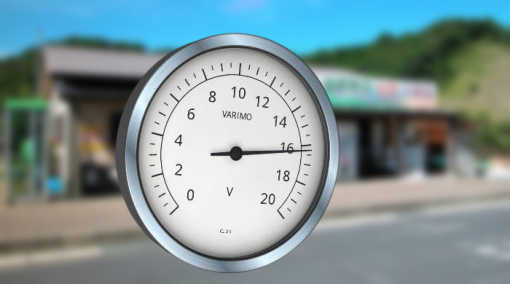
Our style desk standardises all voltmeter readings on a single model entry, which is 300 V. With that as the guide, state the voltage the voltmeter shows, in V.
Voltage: 16.25 V
